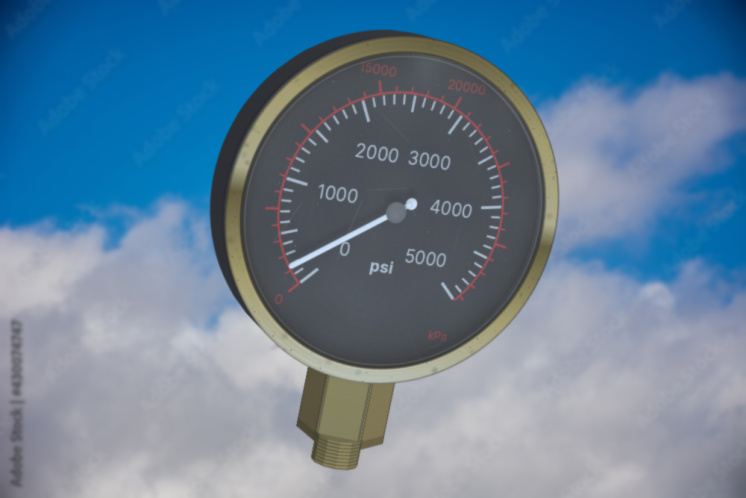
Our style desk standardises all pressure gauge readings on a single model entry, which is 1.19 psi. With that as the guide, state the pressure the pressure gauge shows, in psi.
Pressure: 200 psi
